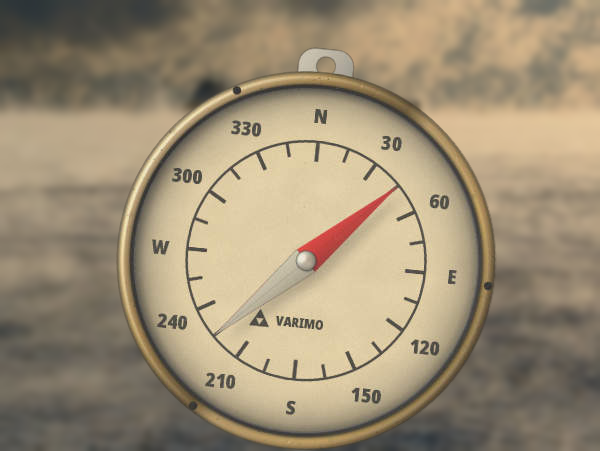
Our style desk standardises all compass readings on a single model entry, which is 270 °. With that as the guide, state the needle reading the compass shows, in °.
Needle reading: 45 °
